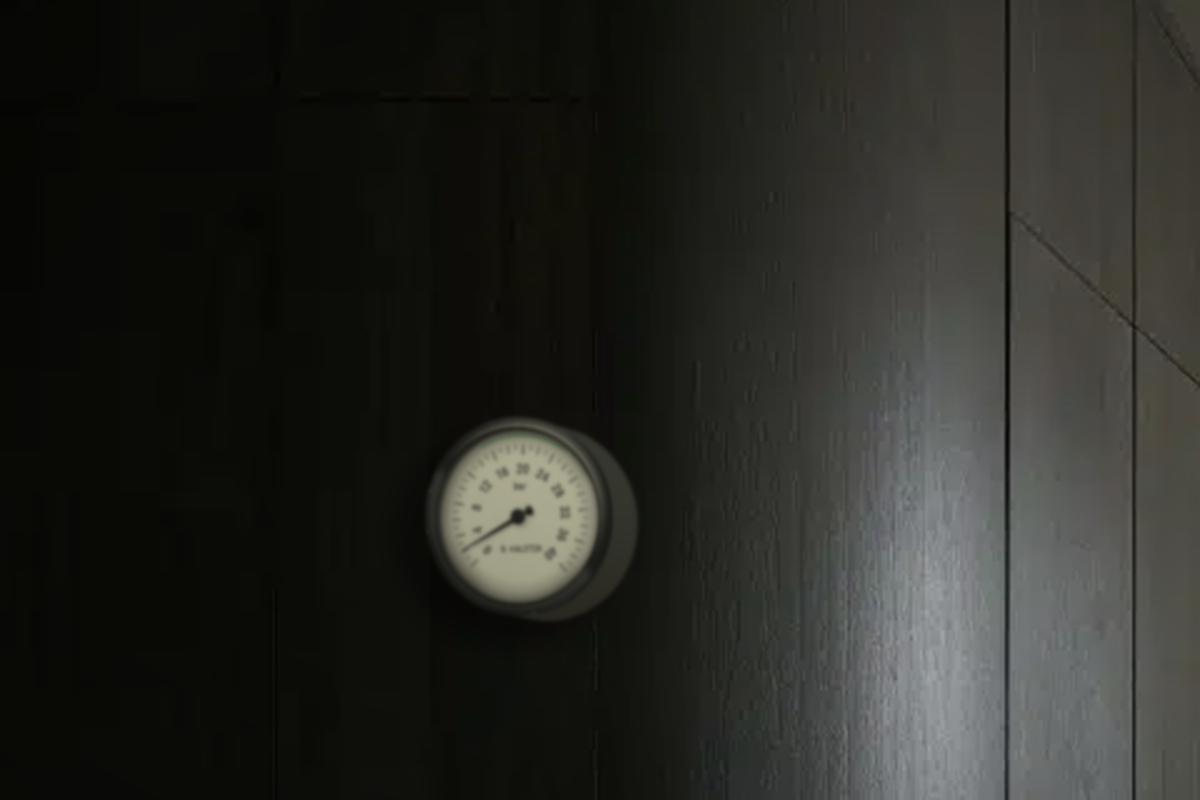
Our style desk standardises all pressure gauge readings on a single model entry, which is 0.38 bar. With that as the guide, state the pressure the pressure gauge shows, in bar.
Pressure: 2 bar
